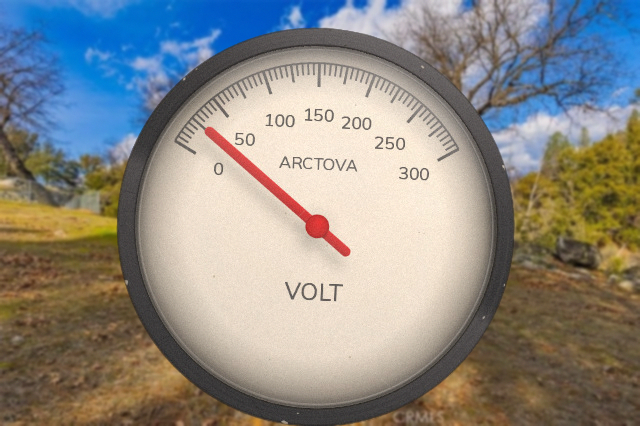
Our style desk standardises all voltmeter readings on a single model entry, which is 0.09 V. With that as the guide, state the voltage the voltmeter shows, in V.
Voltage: 25 V
